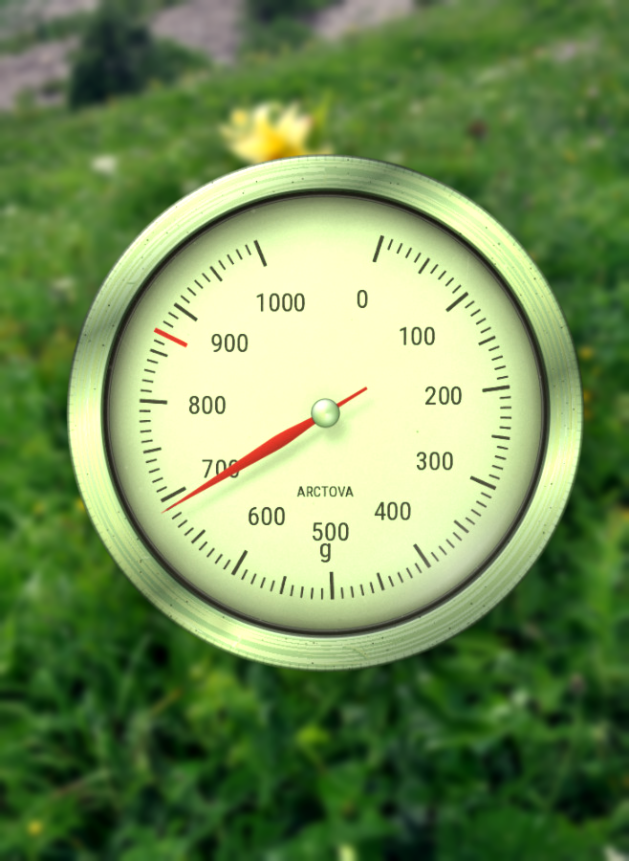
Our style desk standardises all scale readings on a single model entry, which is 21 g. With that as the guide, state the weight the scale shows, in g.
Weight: 690 g
